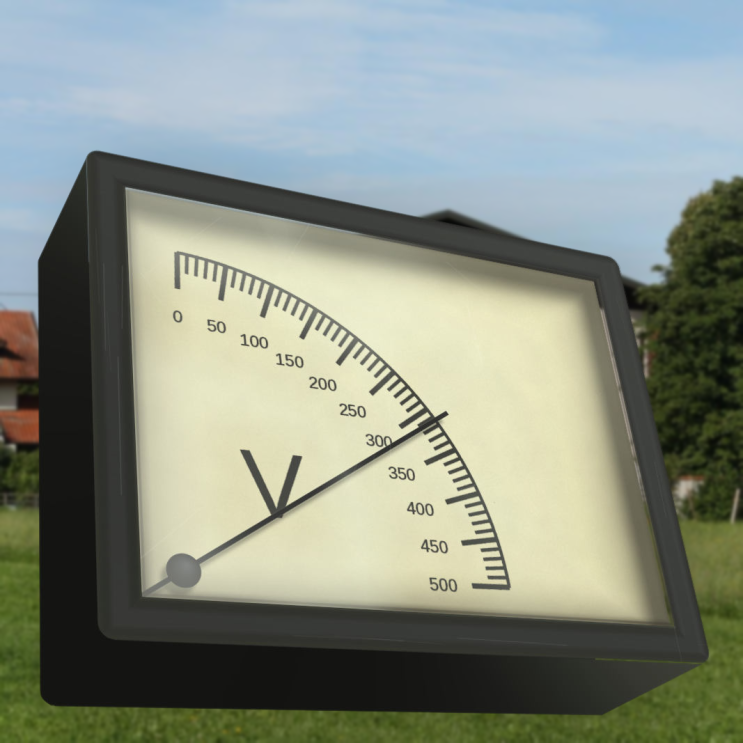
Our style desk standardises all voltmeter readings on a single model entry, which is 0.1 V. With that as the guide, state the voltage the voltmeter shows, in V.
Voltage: 315 V
